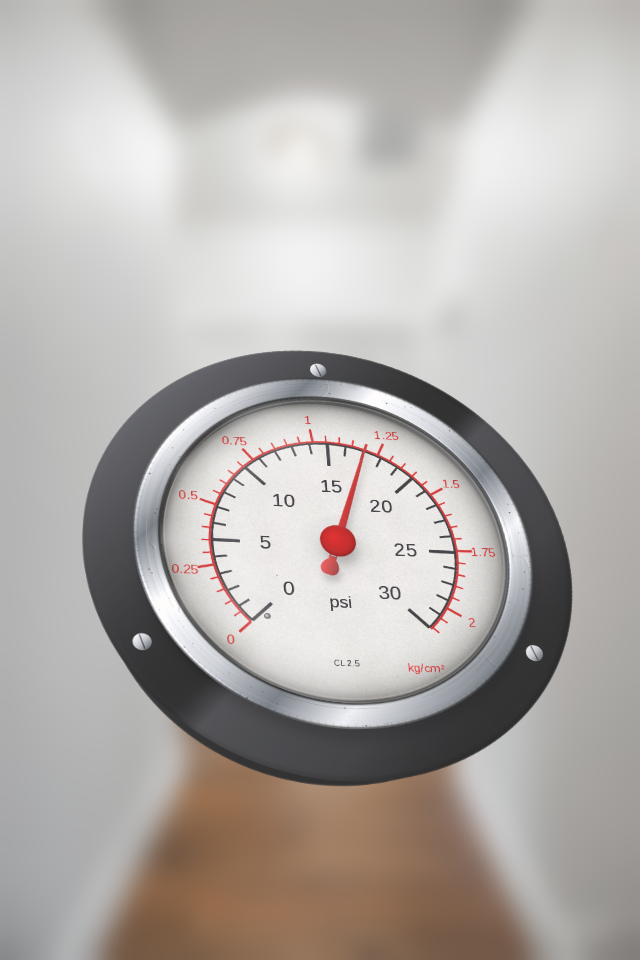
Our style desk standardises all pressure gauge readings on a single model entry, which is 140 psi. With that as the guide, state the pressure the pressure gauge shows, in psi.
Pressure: 17 psi
